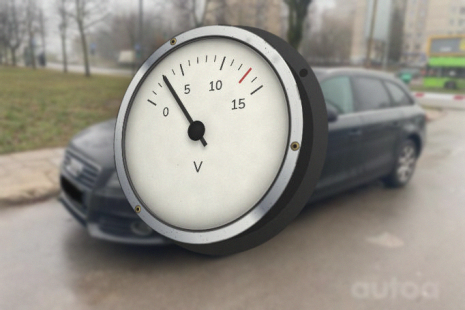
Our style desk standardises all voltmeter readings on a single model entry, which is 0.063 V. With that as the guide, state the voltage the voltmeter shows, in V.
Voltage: 3 V
